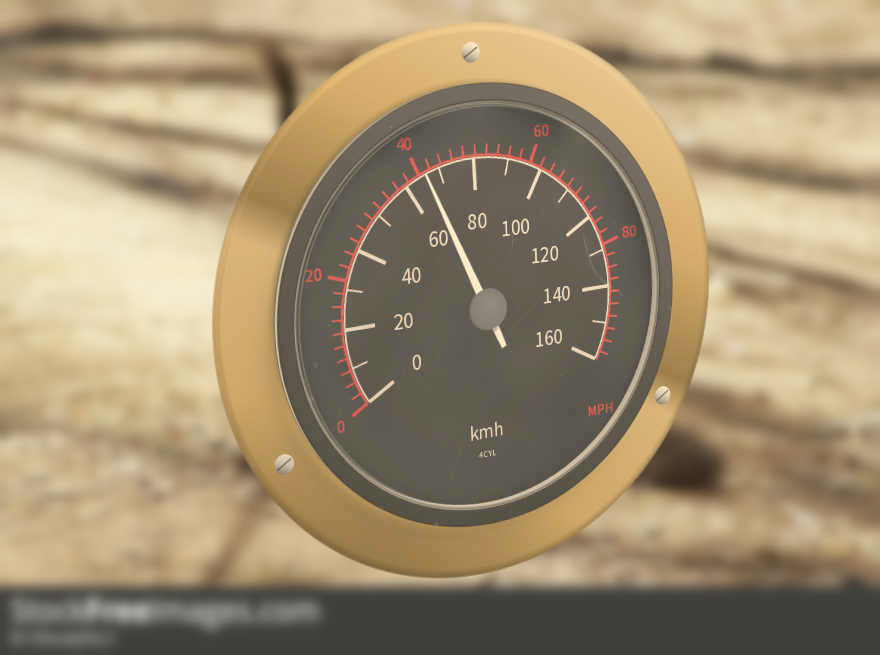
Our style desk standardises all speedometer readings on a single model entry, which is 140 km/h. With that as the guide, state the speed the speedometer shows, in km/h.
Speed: 65 km/h
